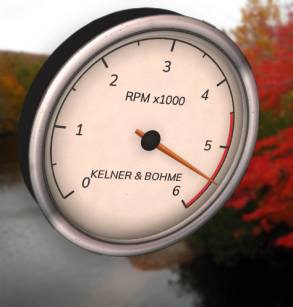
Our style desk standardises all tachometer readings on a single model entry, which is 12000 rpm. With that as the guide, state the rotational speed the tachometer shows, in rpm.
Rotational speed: 5500 rpm
